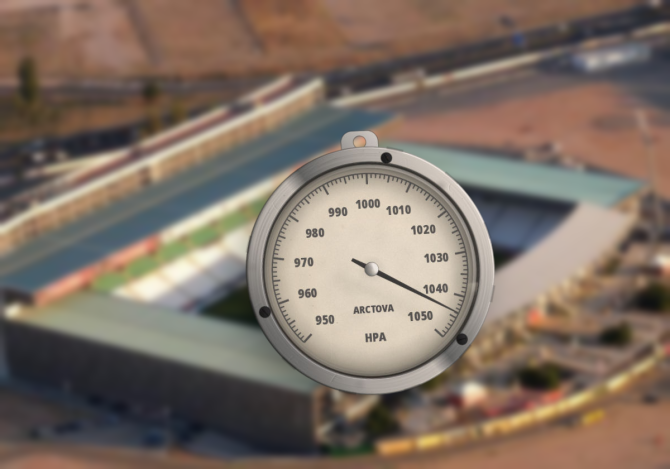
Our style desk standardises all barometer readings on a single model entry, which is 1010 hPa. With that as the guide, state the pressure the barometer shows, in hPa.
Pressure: 1044 hPa
